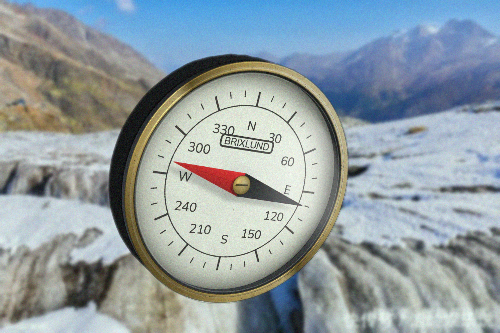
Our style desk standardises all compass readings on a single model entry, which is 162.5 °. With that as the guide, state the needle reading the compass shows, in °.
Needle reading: 280 °
